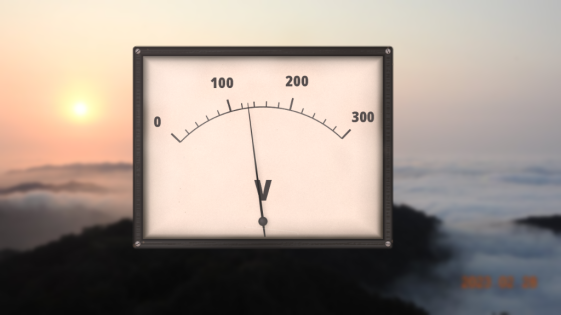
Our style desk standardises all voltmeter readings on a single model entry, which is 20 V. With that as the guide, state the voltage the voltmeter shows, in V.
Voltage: 130 V
